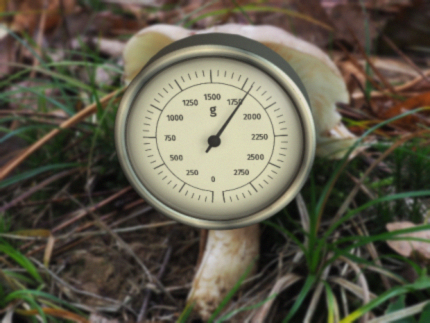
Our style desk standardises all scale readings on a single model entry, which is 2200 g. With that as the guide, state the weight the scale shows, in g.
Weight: 1800 g
